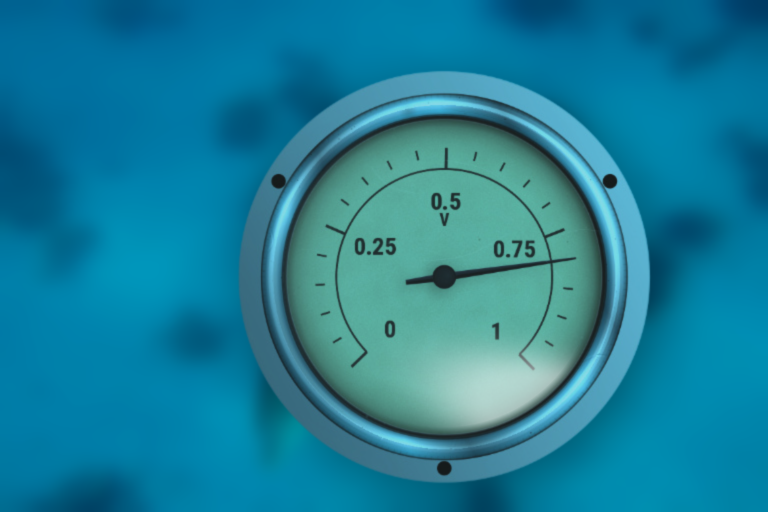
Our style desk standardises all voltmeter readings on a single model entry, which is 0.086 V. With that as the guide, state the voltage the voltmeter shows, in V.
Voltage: 0.8 V
